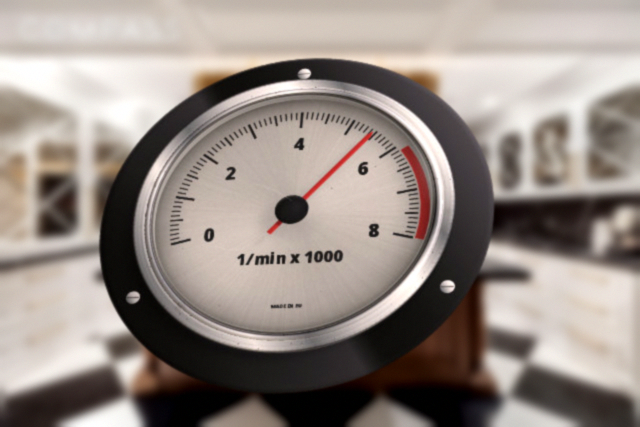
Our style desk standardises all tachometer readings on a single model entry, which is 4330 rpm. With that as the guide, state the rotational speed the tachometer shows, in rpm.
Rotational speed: 5500 rpm
